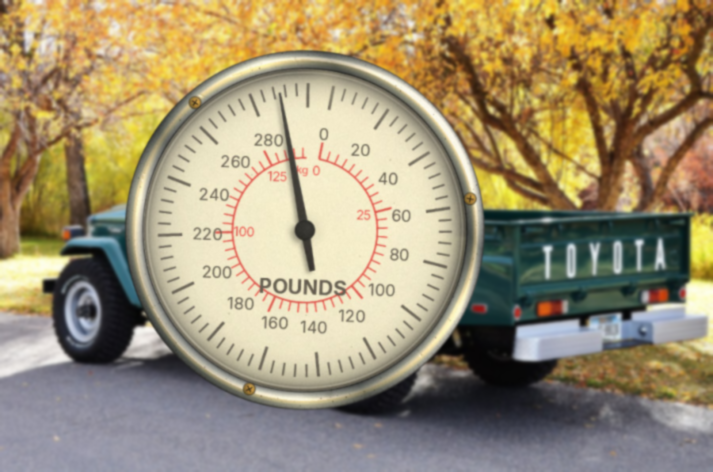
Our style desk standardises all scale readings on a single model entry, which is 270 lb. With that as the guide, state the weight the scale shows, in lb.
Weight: 290 lb
